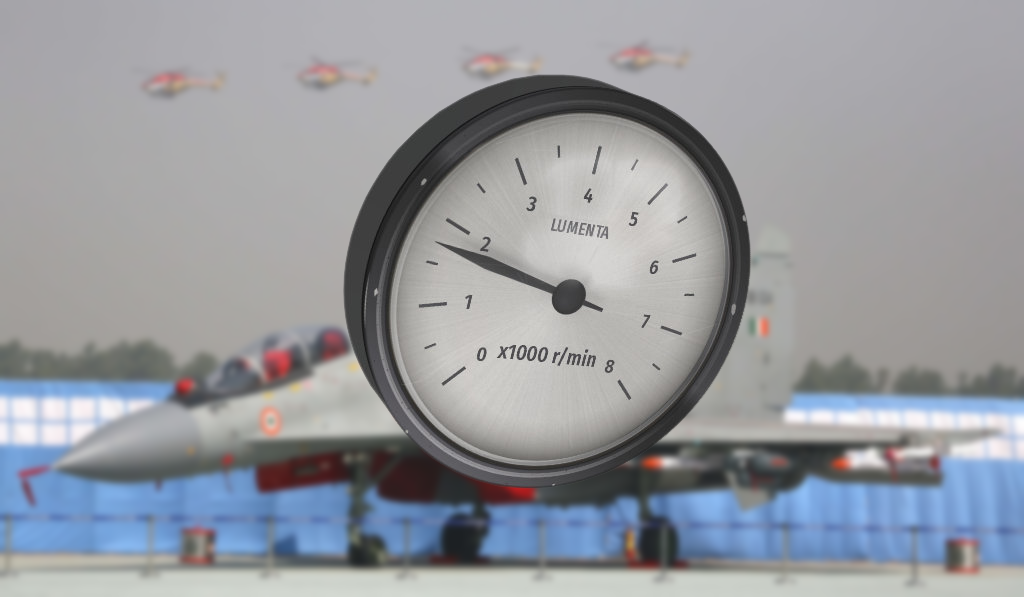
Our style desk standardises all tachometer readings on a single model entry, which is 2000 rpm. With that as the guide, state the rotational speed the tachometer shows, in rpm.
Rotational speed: 1750 rpm
